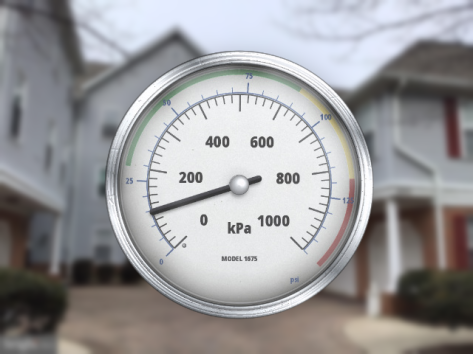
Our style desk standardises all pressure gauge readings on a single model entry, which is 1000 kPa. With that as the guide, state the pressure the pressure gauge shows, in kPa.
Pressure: 100 kPa
